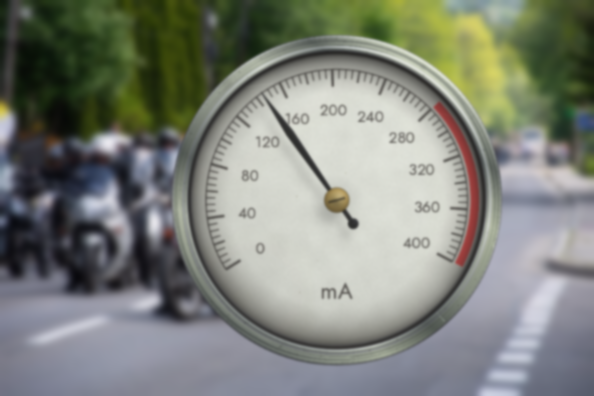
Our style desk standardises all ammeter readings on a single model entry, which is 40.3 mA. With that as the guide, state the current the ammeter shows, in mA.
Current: 145 mA
